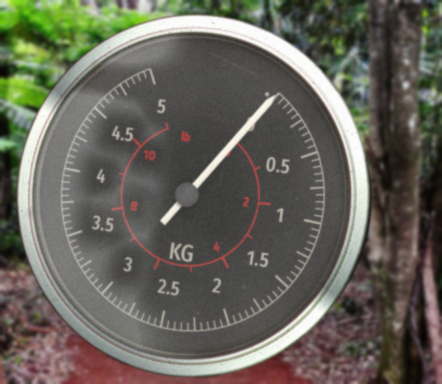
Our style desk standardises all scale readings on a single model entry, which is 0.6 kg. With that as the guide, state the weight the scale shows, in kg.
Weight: 0 kg
